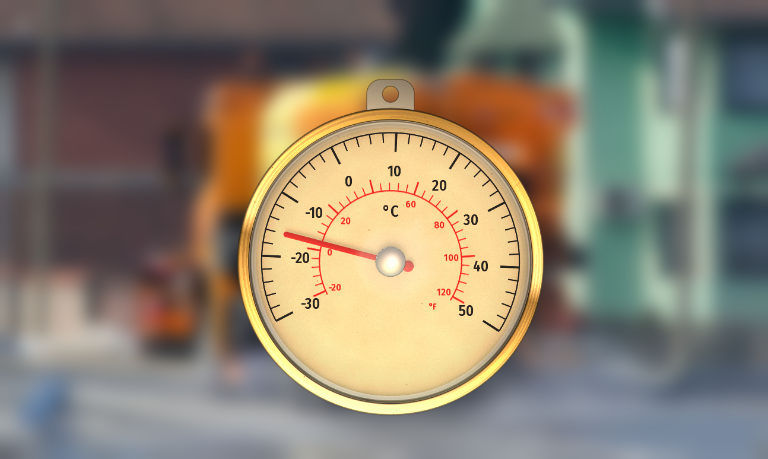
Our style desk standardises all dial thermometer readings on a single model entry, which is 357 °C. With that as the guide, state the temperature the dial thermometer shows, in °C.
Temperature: -16 °C
